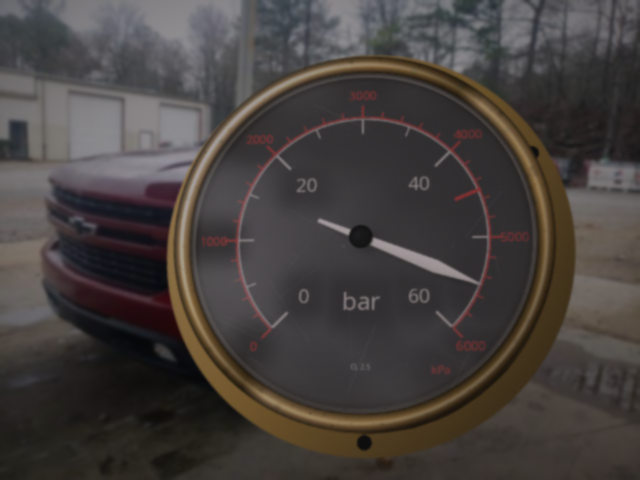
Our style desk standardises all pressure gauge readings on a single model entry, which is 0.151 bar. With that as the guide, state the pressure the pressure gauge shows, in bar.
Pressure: 55 bar
